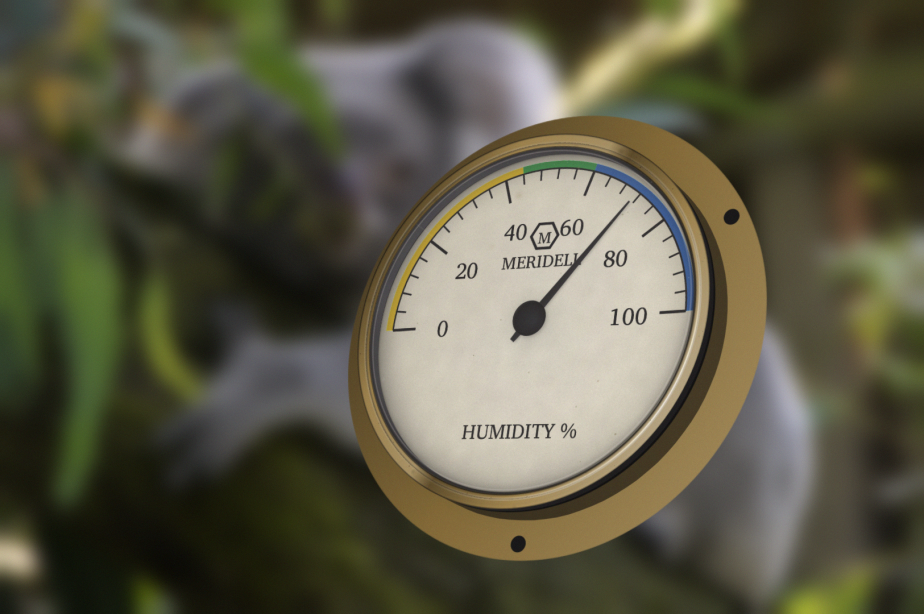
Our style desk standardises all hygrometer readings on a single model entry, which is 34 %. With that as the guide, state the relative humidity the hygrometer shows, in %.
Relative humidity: 72 %
